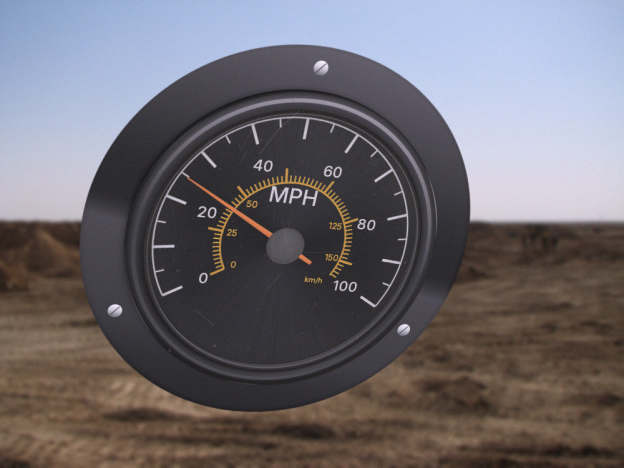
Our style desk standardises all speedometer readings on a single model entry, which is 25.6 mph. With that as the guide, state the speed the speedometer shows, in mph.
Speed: 25 mph
